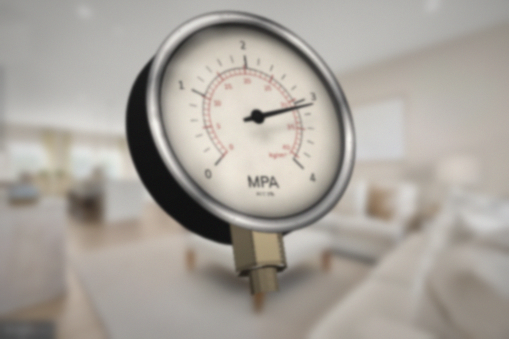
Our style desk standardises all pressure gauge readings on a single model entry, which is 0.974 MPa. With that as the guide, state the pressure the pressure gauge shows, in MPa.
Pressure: 3.1 MPa
